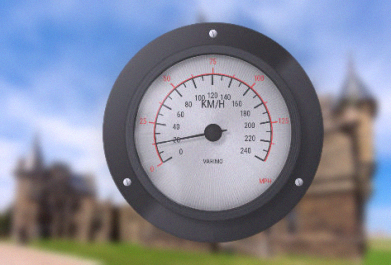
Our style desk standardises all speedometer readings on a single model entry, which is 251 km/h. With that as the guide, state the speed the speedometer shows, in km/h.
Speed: 20 km/h
